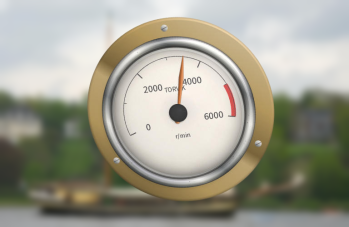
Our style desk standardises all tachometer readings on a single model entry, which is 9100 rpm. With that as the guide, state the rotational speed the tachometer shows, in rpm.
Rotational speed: 3500 rpm
